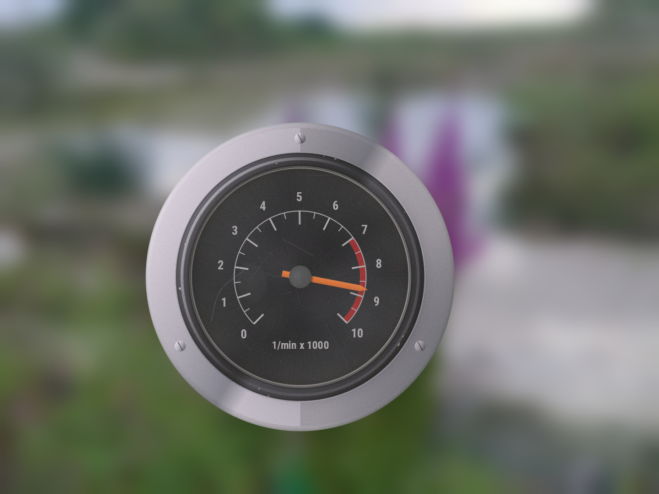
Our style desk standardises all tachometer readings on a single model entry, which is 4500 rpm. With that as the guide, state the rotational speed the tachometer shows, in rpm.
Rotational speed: 8750 rpm
